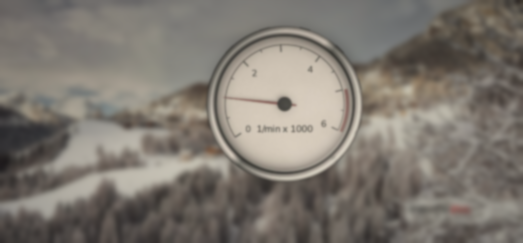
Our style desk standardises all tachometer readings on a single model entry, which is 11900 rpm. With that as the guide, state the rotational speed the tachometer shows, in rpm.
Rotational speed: 1000 rpm
